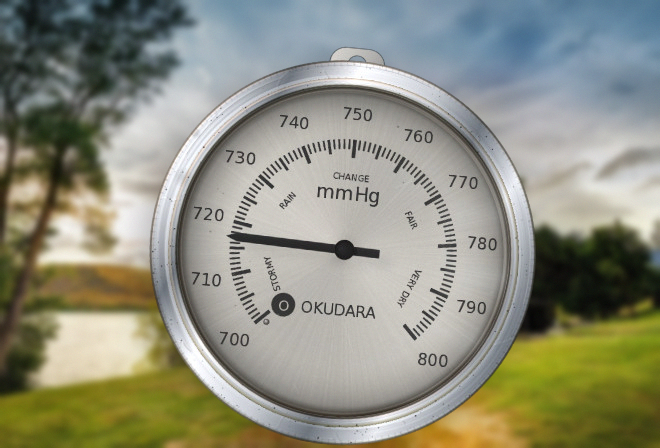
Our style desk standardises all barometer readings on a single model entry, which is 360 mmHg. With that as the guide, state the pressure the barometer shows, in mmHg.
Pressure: 717 mmHg
